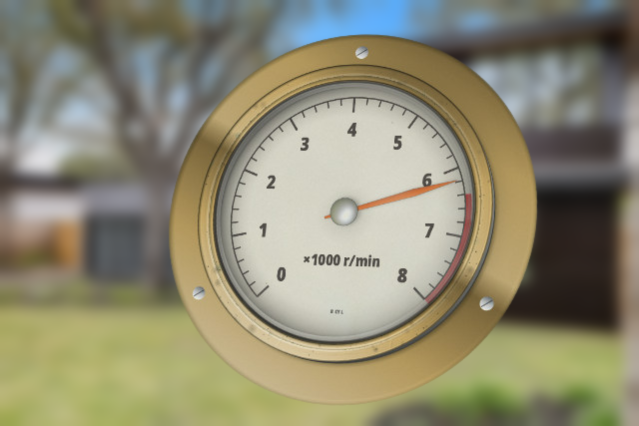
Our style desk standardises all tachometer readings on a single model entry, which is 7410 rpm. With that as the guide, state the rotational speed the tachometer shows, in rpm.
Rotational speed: 6200 rpm
